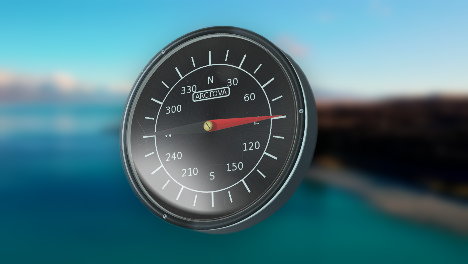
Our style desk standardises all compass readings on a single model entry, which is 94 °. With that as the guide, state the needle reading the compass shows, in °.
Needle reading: 90 °
